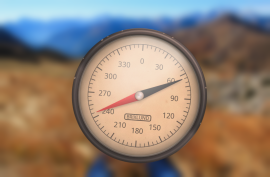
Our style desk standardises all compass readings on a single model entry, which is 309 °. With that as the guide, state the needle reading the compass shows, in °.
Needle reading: 245 °
